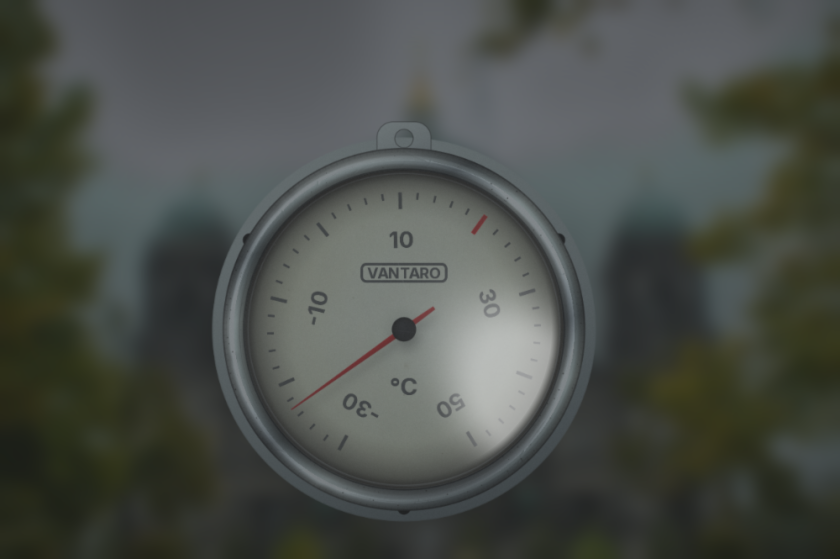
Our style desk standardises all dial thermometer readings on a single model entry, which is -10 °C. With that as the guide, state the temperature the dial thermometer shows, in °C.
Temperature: -23 °C
